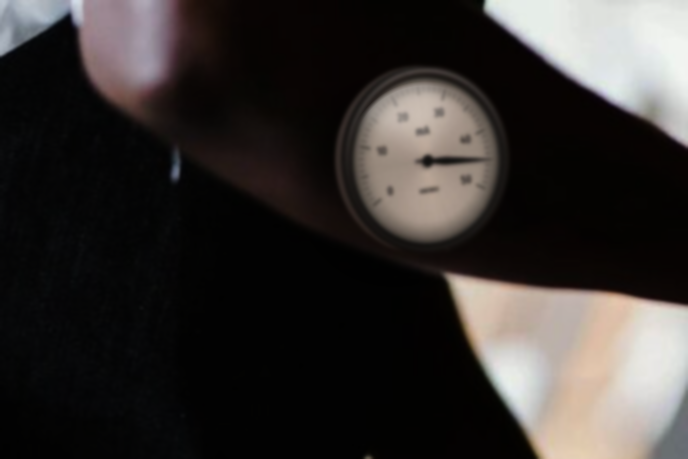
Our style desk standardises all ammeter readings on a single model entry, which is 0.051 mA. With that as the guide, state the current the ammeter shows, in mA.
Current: 45 mA
